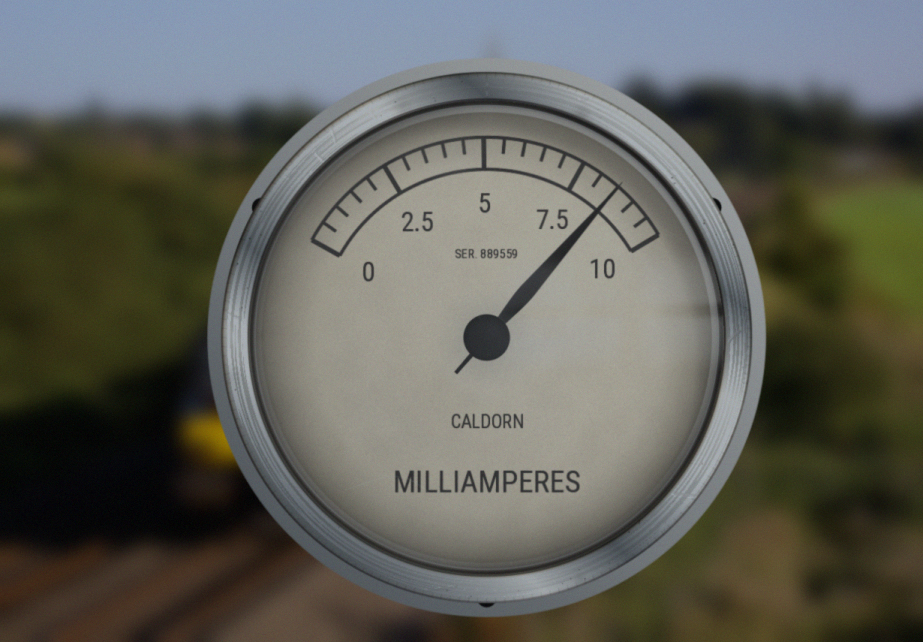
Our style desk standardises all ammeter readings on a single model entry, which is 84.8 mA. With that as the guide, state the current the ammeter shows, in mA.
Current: 8.5 mA
